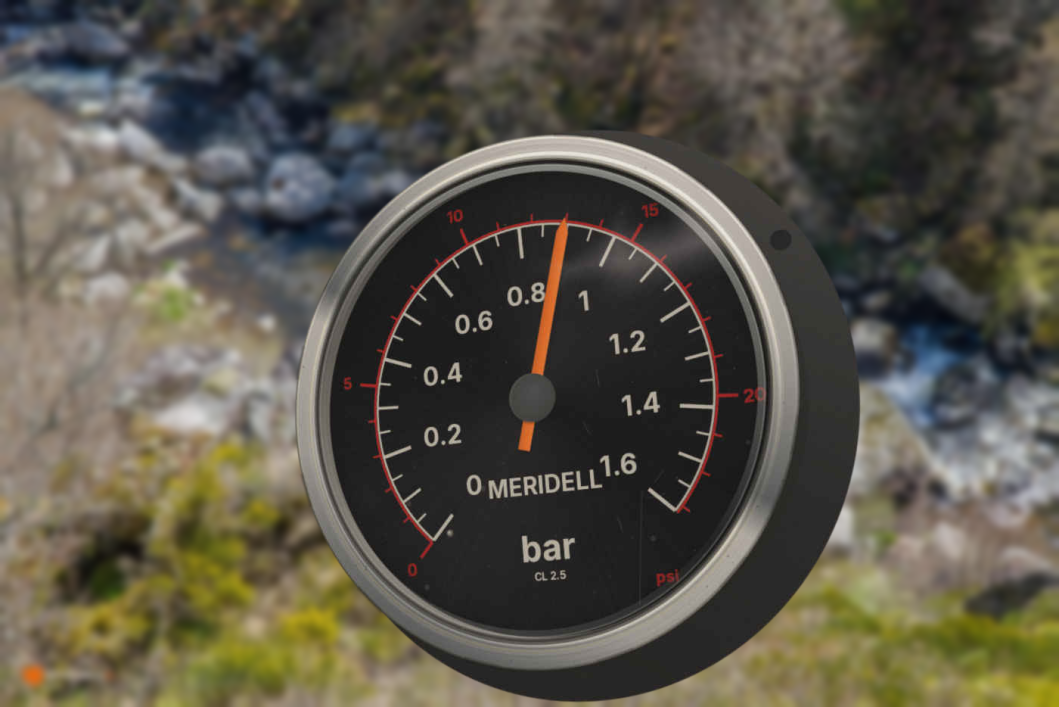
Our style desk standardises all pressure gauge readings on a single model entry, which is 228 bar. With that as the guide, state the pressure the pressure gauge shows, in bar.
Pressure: 0.9 bar
